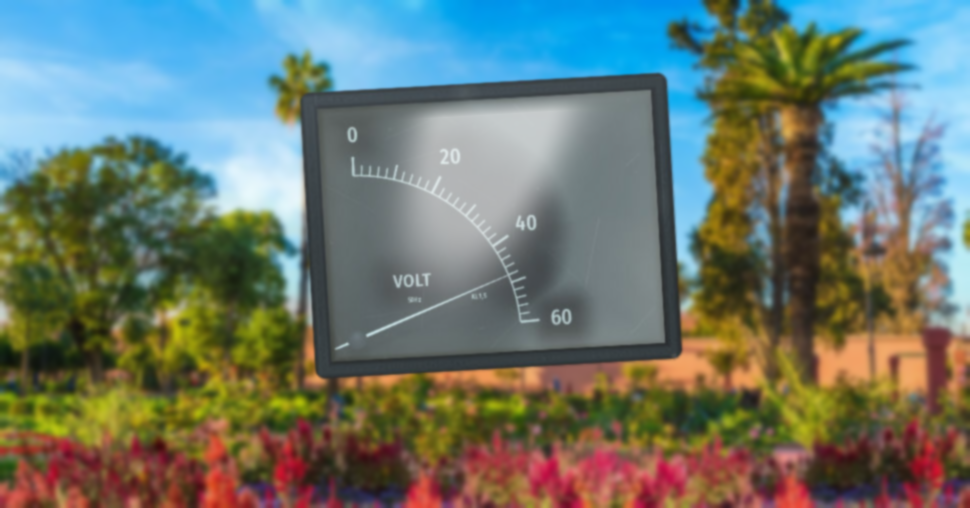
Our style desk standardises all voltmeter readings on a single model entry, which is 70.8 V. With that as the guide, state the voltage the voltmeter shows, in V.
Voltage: 48 V
